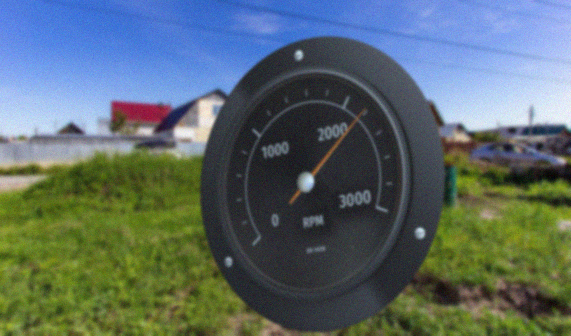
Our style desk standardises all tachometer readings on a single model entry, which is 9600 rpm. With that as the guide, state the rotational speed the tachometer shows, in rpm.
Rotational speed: 2200 rpm
